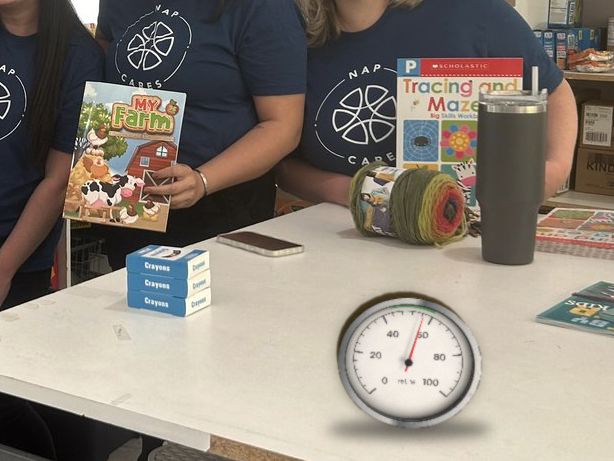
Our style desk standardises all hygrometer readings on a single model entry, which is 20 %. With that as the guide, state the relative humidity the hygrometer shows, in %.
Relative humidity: 56 %
